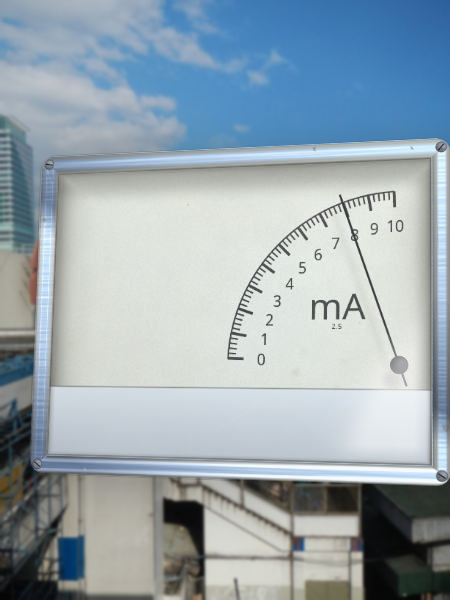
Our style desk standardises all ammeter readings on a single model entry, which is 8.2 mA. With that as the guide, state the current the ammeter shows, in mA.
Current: 8 mA
